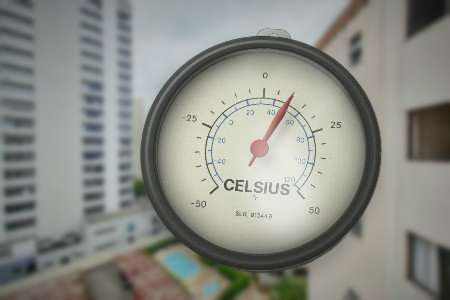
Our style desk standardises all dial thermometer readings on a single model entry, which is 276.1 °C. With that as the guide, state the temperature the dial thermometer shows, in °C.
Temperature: 10 °C
